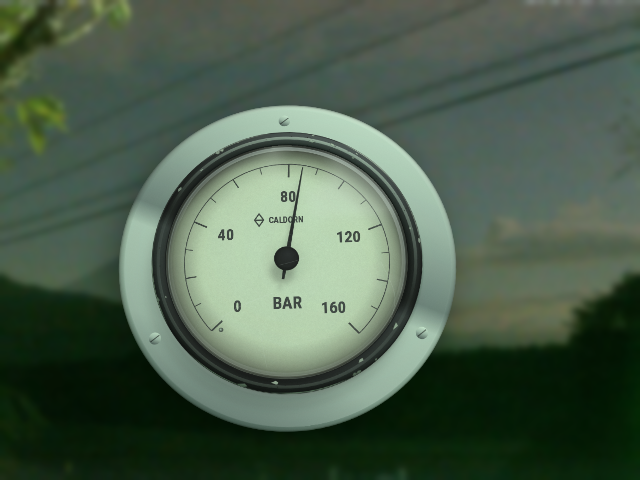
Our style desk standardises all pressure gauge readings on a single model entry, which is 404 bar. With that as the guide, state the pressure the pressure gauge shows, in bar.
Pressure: 85 bar
